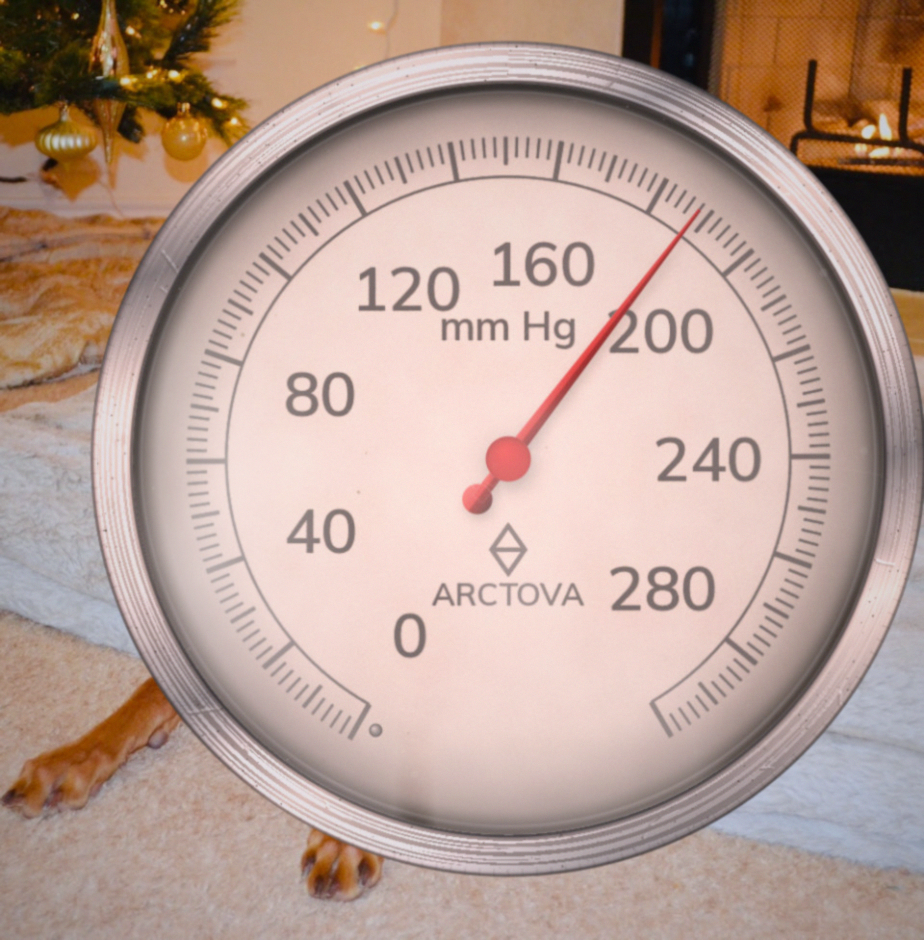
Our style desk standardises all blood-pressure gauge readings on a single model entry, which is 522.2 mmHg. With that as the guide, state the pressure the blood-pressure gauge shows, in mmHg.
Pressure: 188 mmHg
